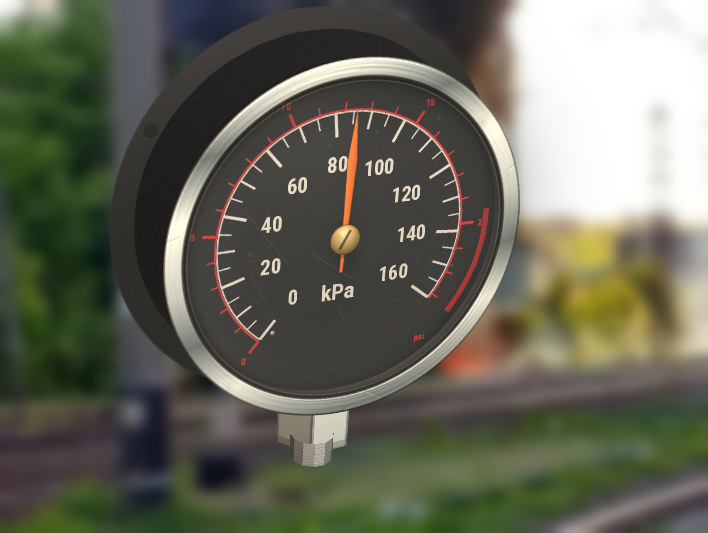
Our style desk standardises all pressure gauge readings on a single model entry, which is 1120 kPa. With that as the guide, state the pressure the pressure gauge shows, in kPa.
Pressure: 85 kPa
